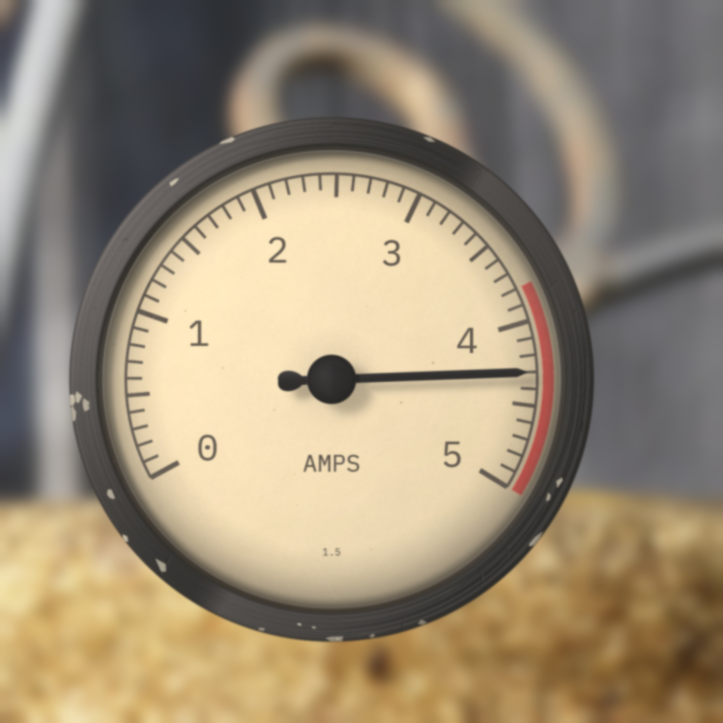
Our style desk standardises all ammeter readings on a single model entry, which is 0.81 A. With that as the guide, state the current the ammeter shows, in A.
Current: 4.3 A
